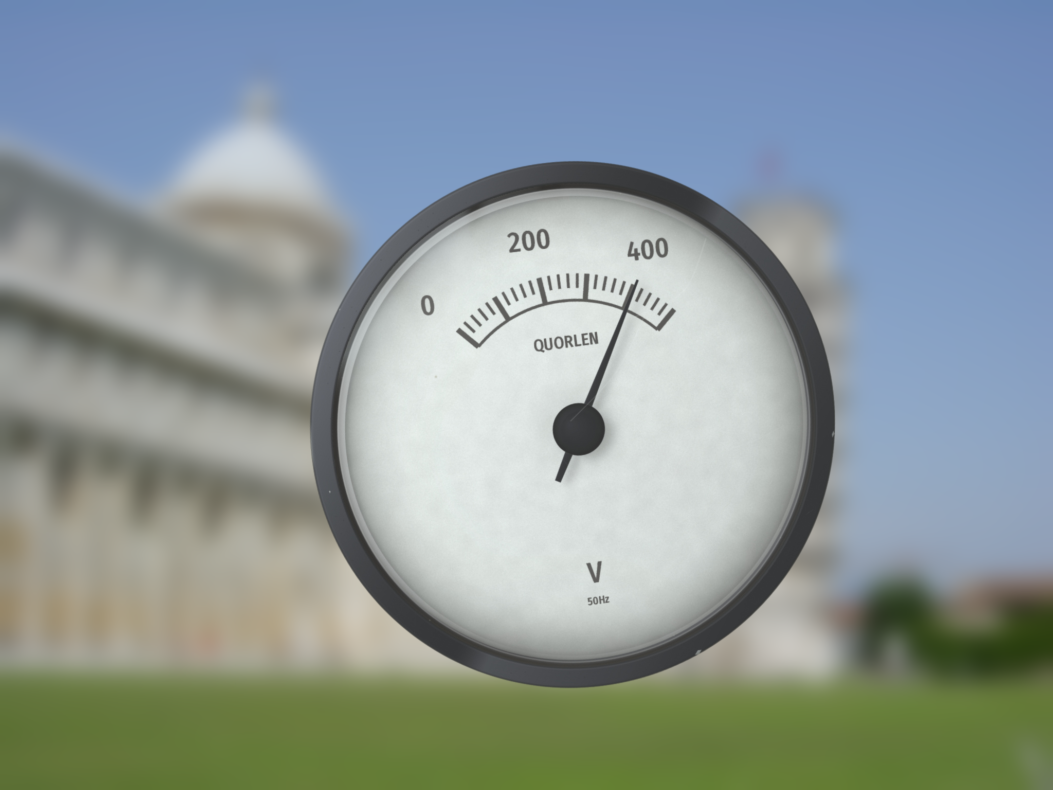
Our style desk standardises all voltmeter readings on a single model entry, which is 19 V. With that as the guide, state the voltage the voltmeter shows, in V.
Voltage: 400 V
